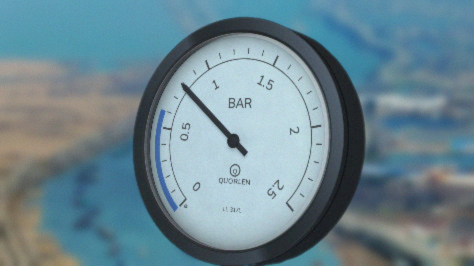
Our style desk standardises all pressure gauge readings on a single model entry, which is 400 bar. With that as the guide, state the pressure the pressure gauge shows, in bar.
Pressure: 0.8 bar
